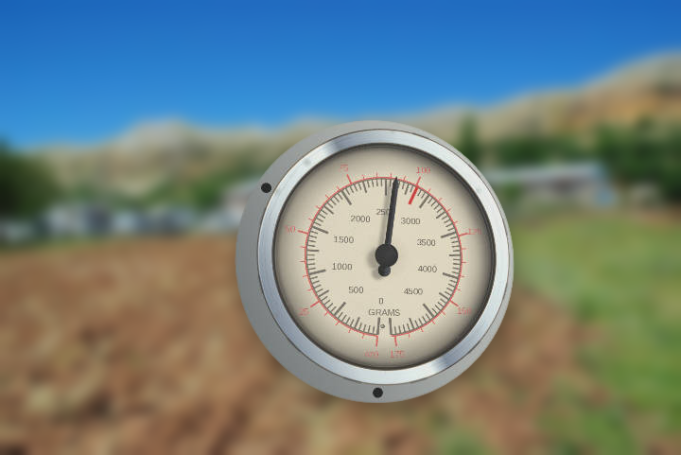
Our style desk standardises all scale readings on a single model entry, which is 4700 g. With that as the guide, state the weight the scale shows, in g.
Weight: 2600 g
